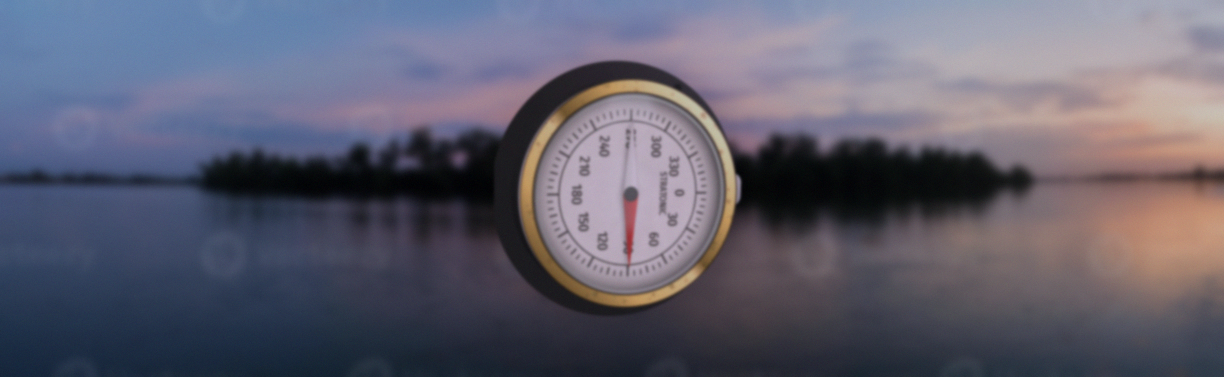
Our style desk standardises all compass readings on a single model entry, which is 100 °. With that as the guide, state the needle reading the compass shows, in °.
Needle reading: 90 °
